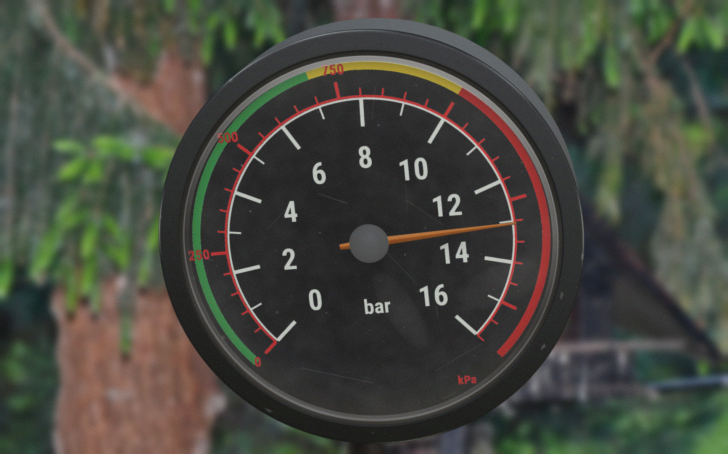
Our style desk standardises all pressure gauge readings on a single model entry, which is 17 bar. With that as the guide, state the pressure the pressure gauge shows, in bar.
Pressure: 13 bar
